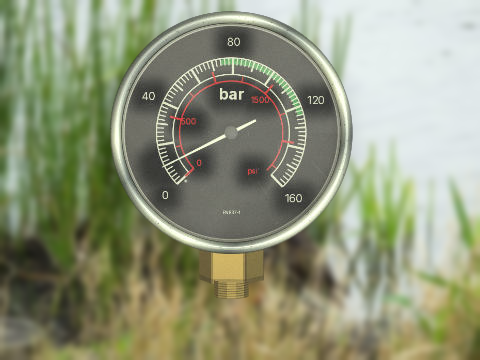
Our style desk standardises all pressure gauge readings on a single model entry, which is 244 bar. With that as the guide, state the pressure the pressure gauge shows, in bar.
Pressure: 10 bar
